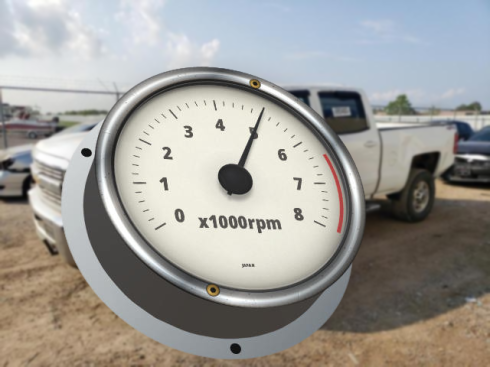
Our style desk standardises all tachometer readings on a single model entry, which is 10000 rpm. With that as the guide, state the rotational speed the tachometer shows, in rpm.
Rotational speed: 5000 rpm
